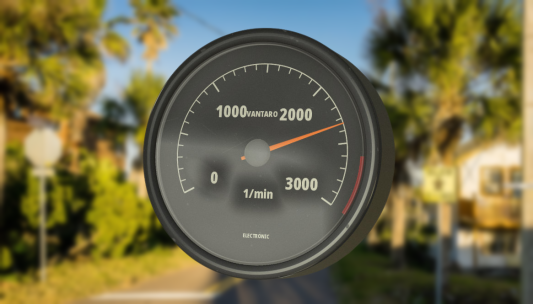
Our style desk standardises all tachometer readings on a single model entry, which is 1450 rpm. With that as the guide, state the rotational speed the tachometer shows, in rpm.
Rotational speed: 2350 rpm
